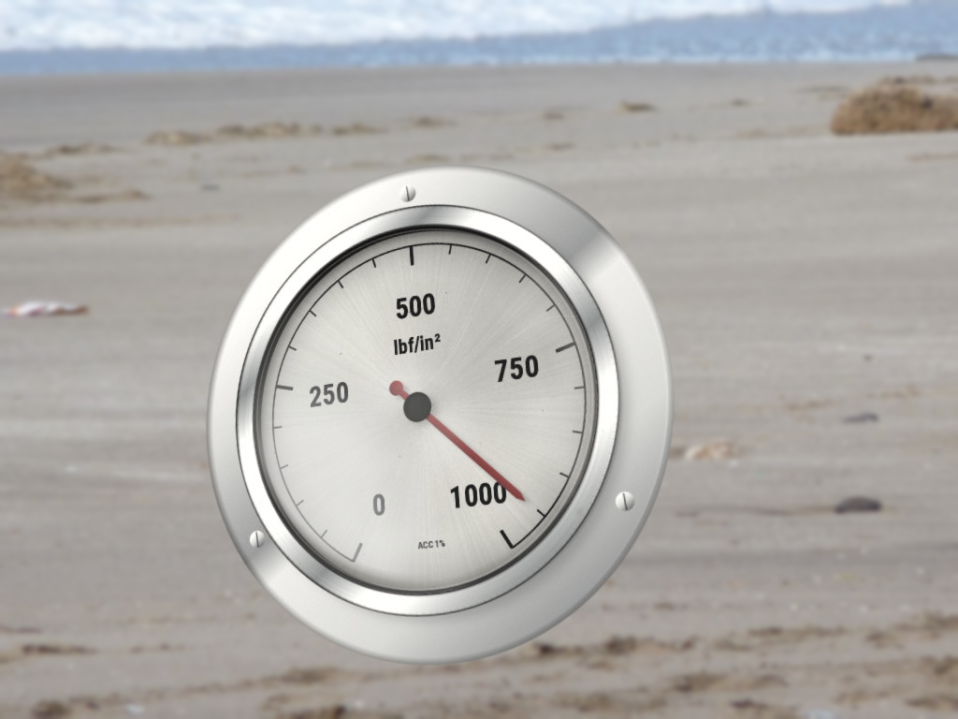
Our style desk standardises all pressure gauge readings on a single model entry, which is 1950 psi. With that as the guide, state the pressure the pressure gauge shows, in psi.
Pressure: 950 psi
